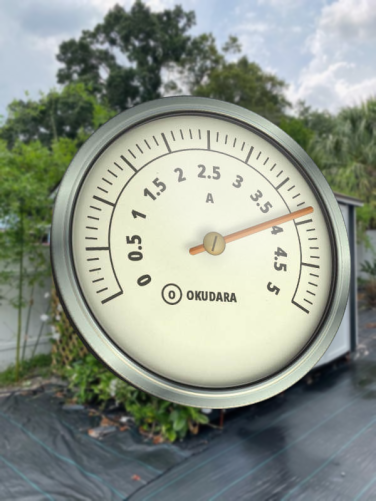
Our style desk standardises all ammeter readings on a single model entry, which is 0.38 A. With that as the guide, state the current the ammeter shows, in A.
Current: 3.9 A
